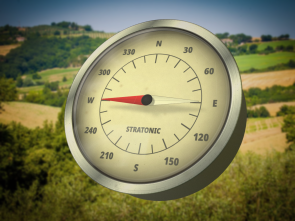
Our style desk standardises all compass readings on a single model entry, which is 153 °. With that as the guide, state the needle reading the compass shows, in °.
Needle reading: 270 °
